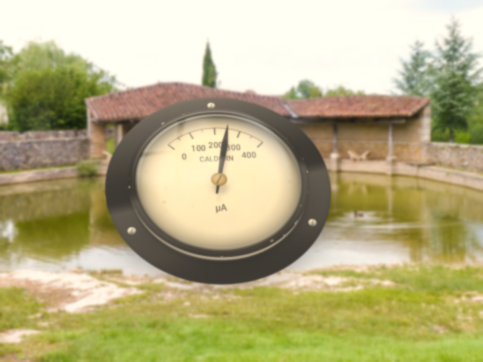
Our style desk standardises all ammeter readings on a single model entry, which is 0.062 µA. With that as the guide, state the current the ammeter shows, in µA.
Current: 250 µA
